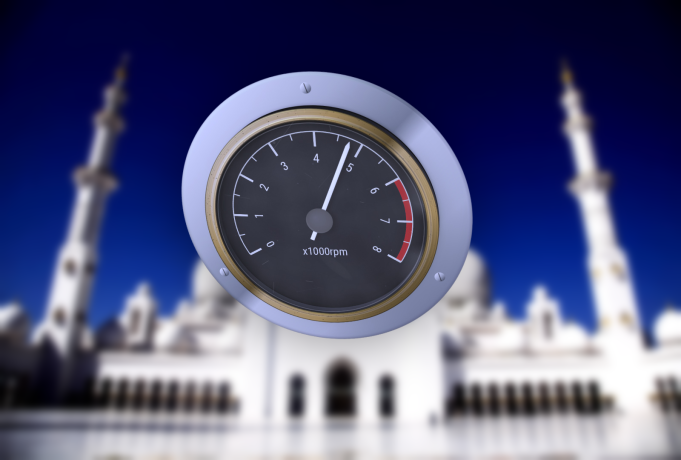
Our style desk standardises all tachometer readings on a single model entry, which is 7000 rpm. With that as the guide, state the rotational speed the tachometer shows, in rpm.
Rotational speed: 4750 rpm
